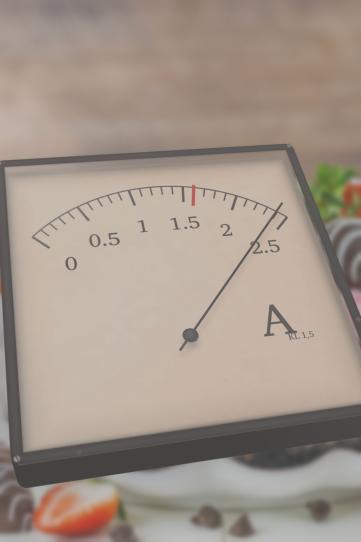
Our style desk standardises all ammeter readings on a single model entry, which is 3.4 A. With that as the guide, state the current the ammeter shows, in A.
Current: 2.4 A
